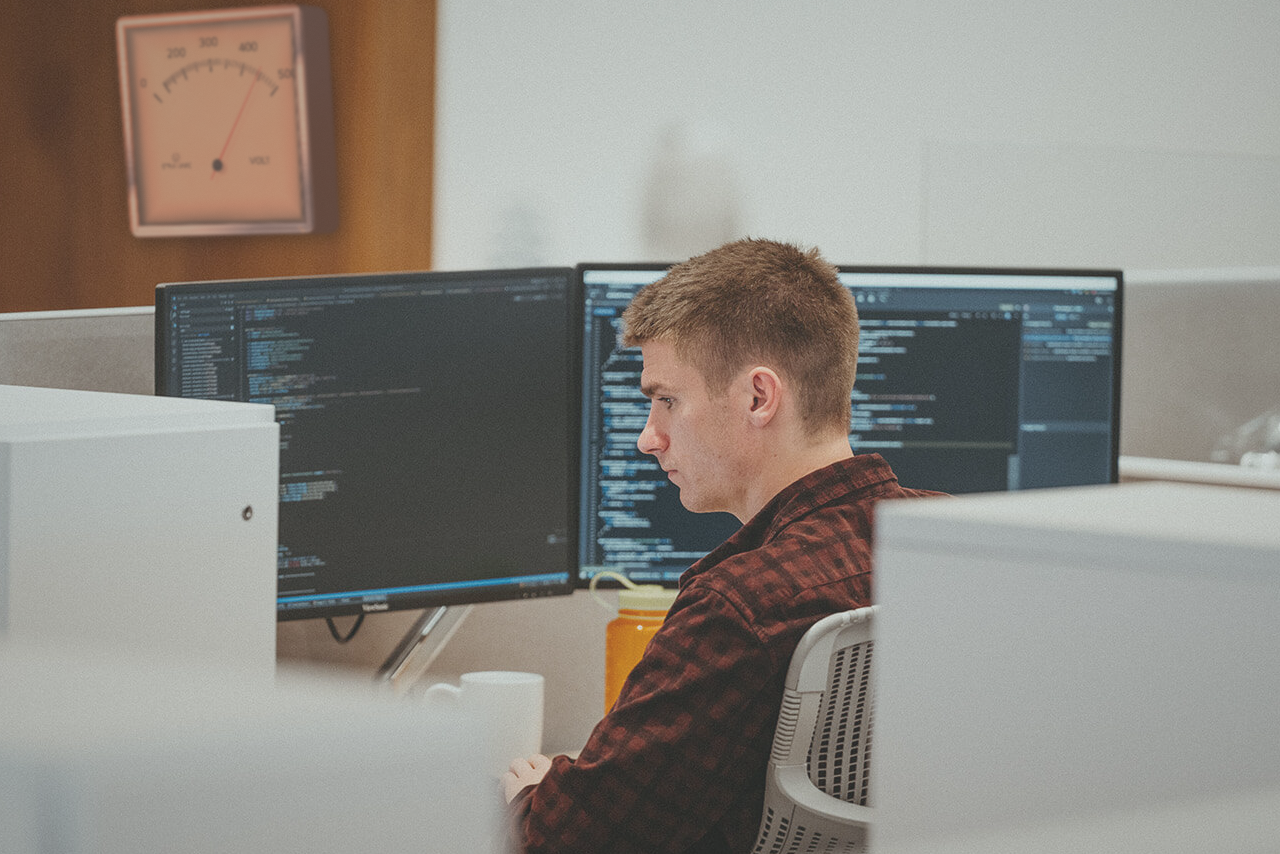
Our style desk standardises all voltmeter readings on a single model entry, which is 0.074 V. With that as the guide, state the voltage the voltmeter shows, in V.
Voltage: 450 V
